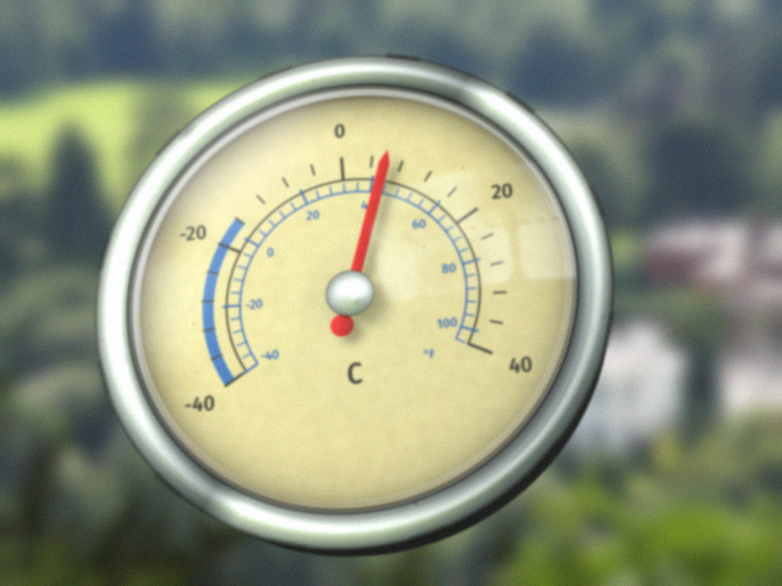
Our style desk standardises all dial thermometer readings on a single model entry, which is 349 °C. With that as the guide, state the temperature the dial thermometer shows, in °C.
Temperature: 6 °C
